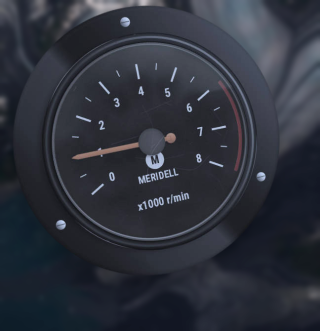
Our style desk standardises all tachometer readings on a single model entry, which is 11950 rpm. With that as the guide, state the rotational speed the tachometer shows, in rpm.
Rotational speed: 1000 rpm
